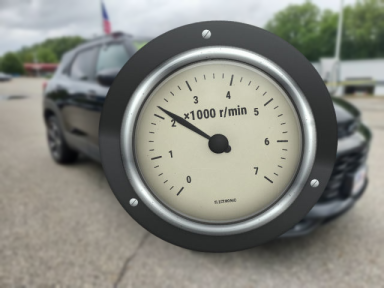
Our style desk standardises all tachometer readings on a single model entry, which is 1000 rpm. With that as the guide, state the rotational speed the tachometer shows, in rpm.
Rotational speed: 2200 rpm
